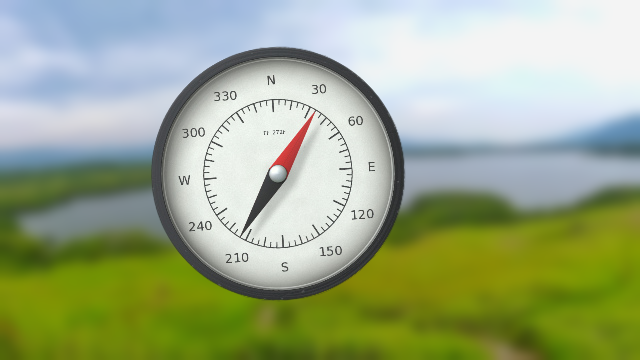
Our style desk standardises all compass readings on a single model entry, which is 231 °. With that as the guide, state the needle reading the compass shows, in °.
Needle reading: 35 °
